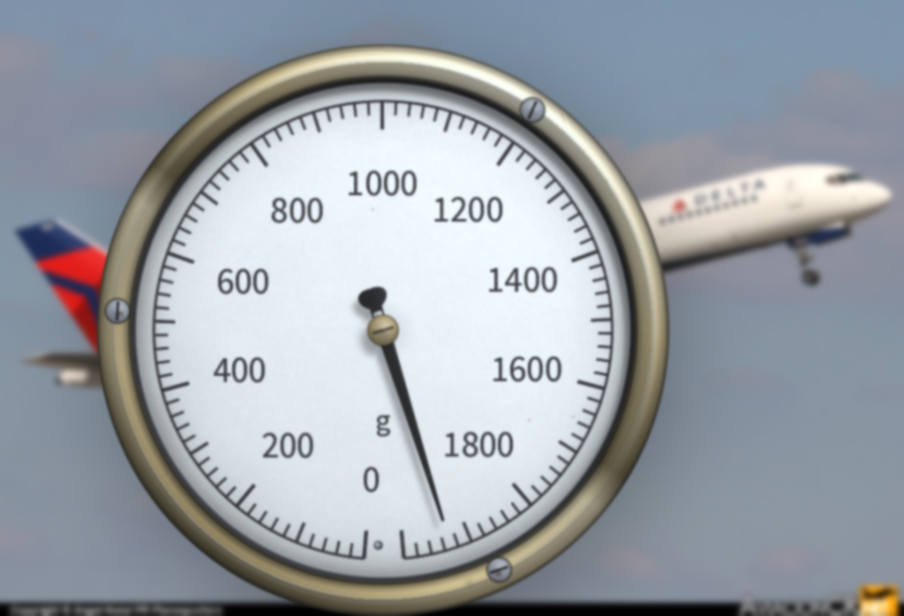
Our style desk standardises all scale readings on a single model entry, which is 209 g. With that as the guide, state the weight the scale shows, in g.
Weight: 1930 g
